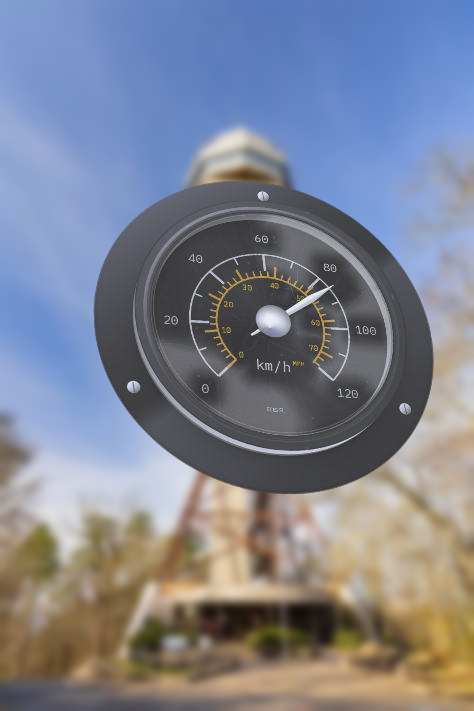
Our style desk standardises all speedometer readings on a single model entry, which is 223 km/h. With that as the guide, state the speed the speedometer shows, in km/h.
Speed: 85 km/h
